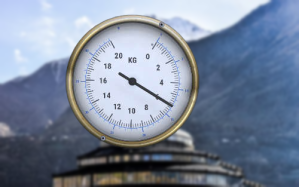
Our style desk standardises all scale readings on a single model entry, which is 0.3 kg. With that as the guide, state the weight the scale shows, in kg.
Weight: 6 kg
